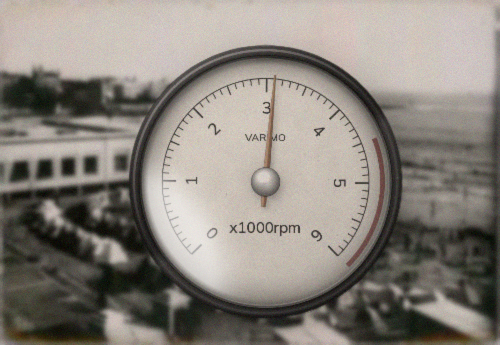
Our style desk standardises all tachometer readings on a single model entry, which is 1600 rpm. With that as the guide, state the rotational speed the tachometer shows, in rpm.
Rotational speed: 3100 rpm
